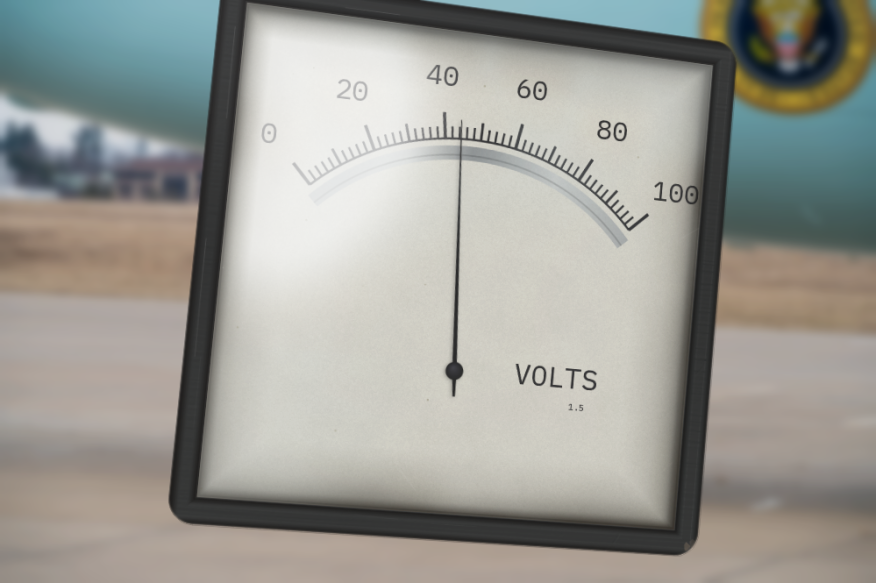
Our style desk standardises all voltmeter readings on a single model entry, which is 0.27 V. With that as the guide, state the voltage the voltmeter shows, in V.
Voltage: 44 V
